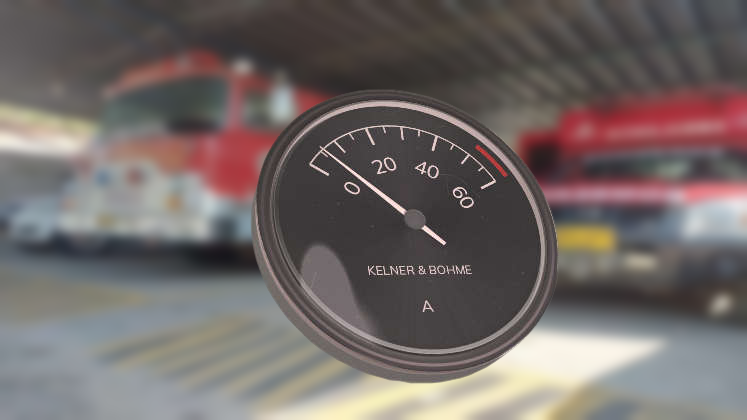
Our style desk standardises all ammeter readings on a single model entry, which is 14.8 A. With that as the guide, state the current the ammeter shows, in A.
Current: 5 A
